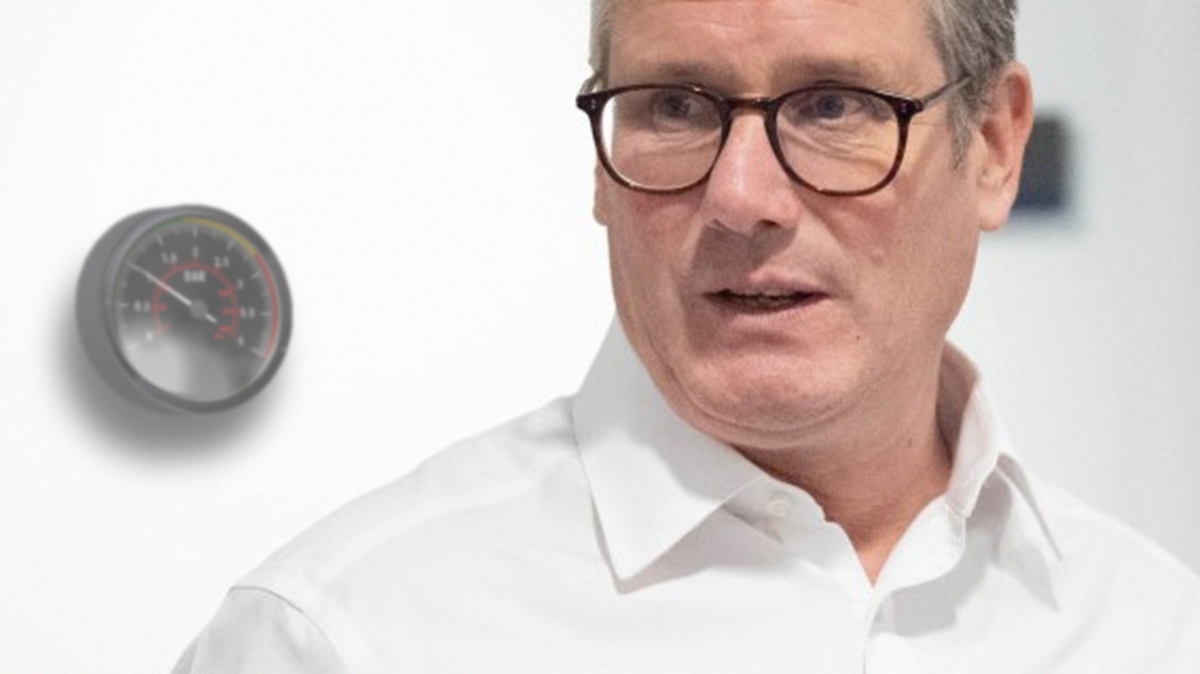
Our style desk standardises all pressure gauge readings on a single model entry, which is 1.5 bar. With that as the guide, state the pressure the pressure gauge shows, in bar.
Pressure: 1 bar
